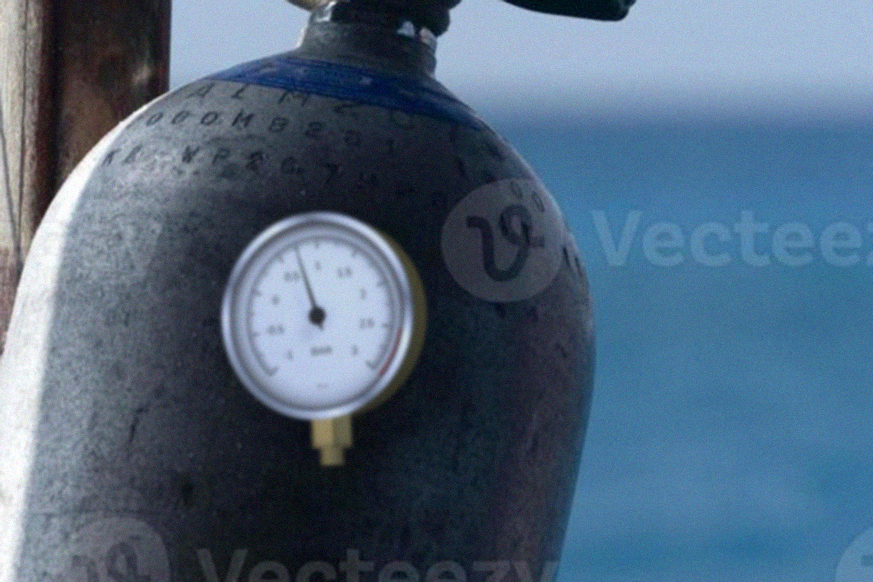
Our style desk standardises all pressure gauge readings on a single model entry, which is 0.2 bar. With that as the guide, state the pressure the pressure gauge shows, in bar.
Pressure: 0.75 bar
